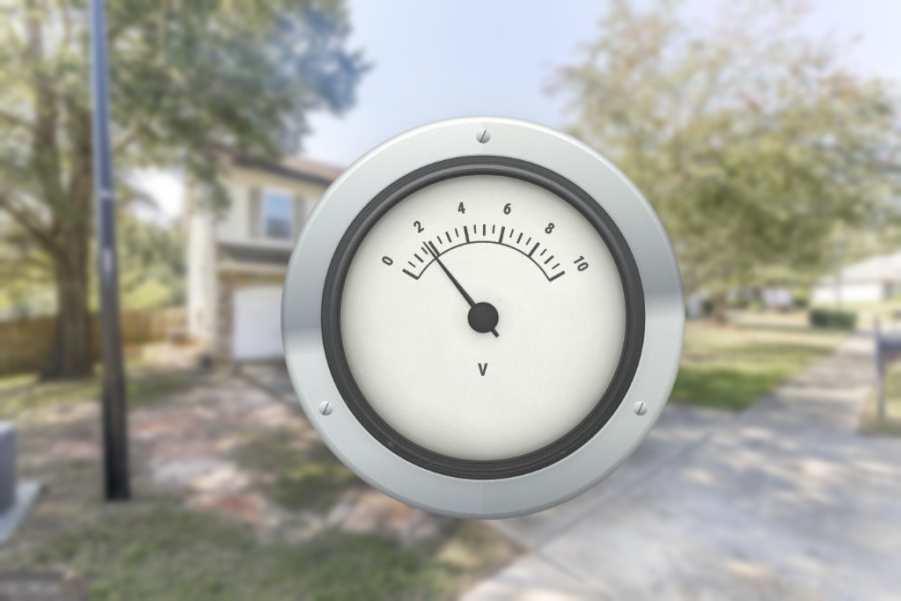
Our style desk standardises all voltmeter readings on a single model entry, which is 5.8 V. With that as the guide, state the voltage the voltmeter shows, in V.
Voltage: 1.75 V
